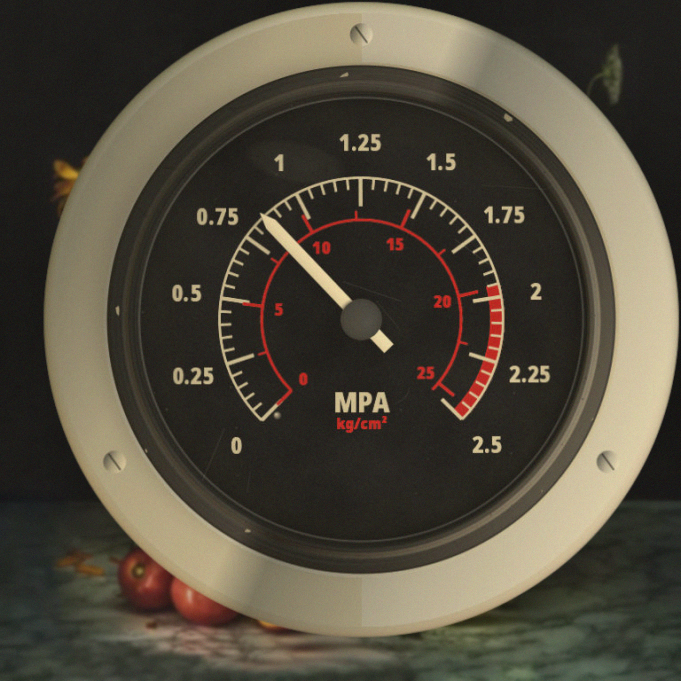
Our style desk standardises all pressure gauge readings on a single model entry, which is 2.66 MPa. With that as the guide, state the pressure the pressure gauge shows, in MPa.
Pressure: 0.85 MPa
